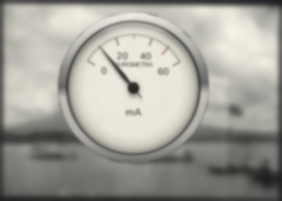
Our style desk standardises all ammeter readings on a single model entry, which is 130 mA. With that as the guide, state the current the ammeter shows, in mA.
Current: 10 mA
